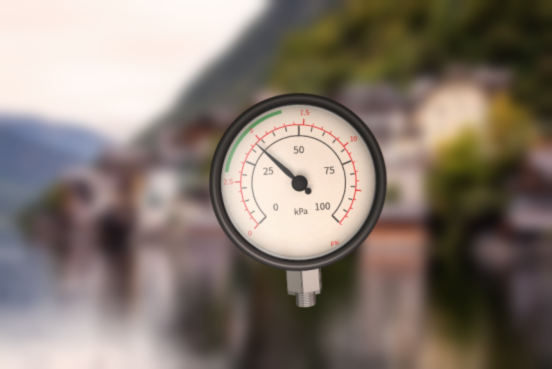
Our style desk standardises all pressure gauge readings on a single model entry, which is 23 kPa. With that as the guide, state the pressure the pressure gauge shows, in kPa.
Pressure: 32.5 kPa
